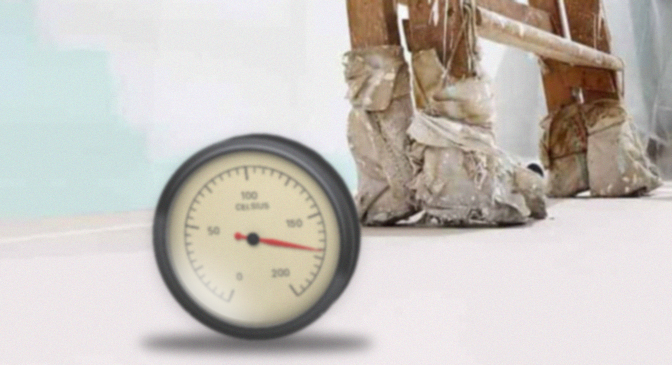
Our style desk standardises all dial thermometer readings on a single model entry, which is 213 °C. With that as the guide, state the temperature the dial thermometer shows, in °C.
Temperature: 170 °C
